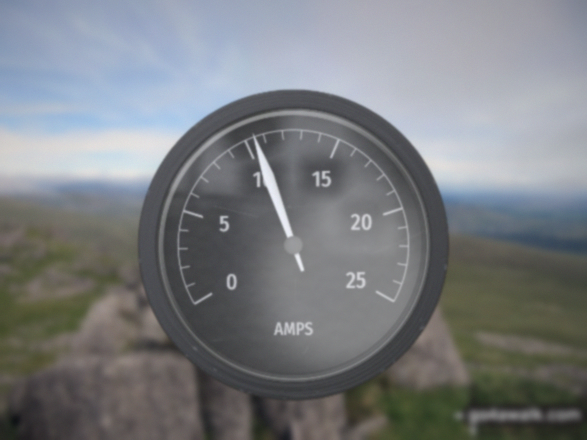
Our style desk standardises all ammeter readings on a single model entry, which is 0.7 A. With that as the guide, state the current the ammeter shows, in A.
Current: 10.5 A
